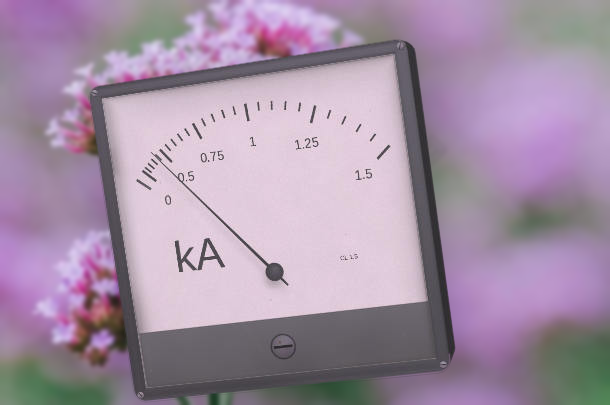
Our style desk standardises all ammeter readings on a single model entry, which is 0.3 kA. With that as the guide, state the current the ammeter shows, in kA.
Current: 0.45 kA
